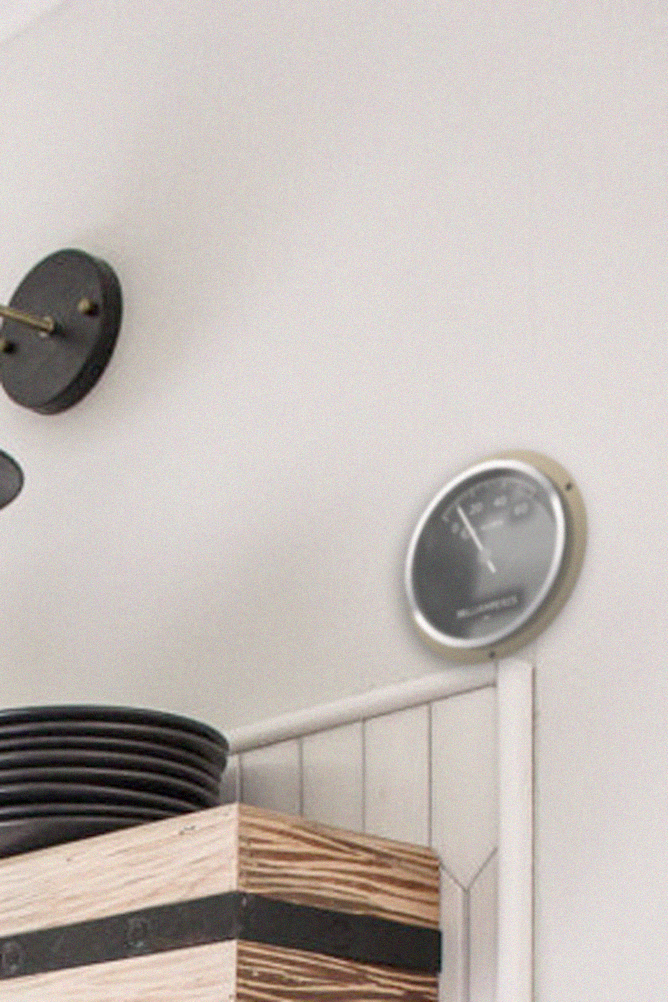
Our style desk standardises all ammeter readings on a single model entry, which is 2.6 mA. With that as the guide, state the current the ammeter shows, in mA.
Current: 10 mA
